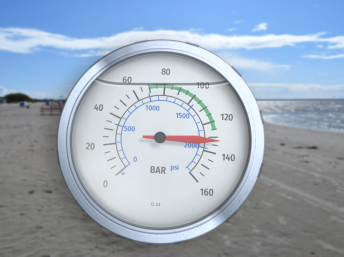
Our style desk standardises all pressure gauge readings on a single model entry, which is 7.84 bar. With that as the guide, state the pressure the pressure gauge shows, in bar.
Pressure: 132.5 bar
